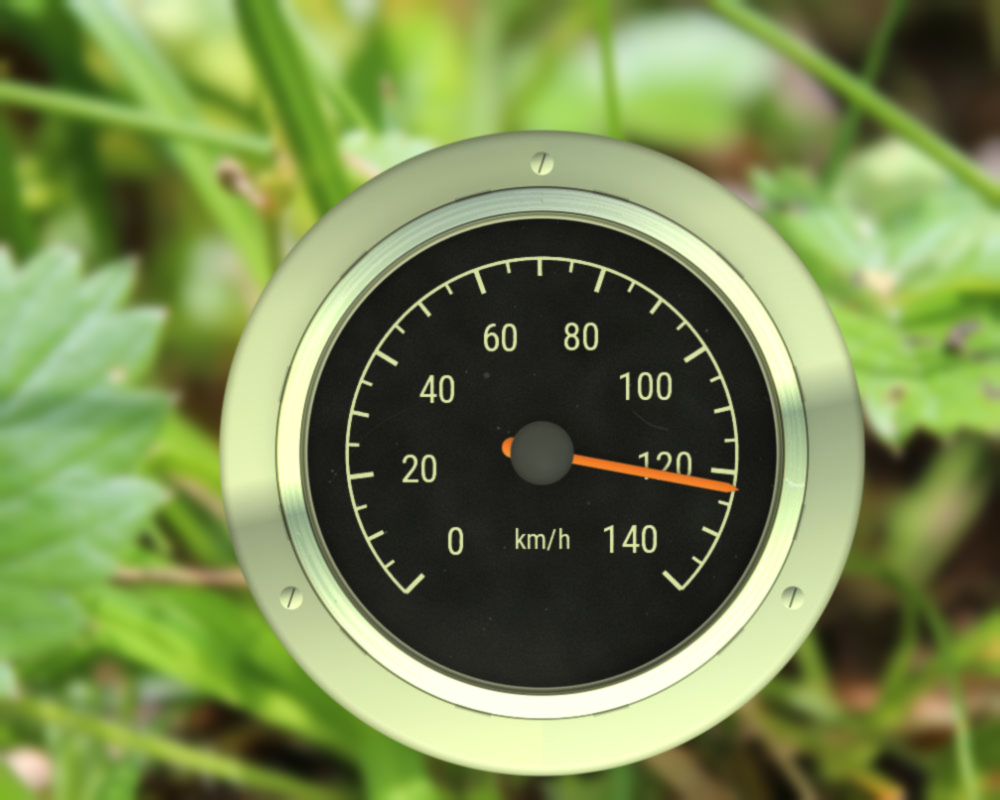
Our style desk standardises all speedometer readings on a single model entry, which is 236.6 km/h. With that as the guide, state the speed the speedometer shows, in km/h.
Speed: 122.5 km/h
